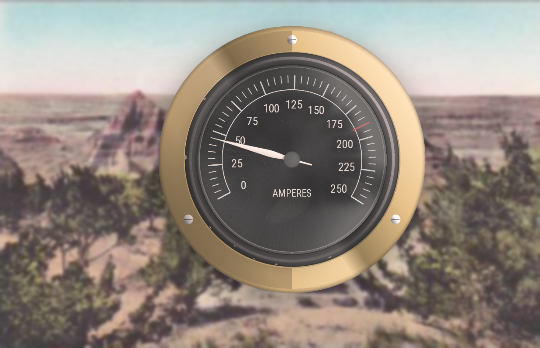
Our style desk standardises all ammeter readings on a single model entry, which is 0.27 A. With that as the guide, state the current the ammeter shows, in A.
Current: 45 A
